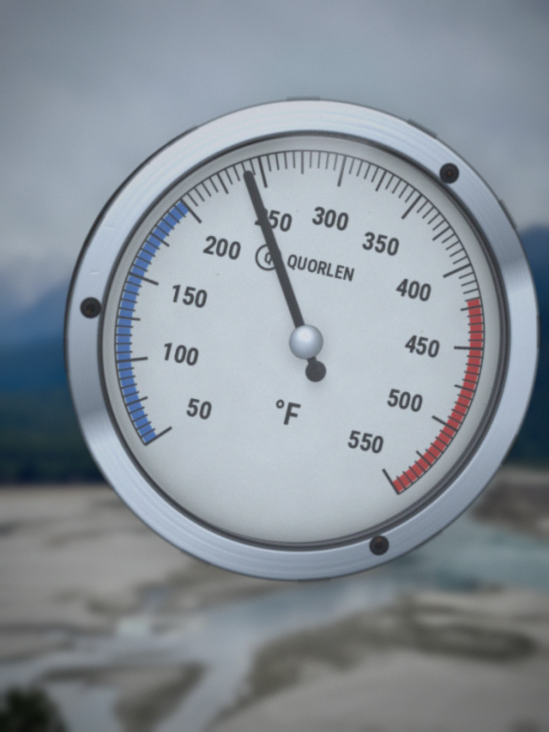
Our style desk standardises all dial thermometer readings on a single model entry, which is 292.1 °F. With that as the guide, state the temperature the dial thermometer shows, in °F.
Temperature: 240 °F
